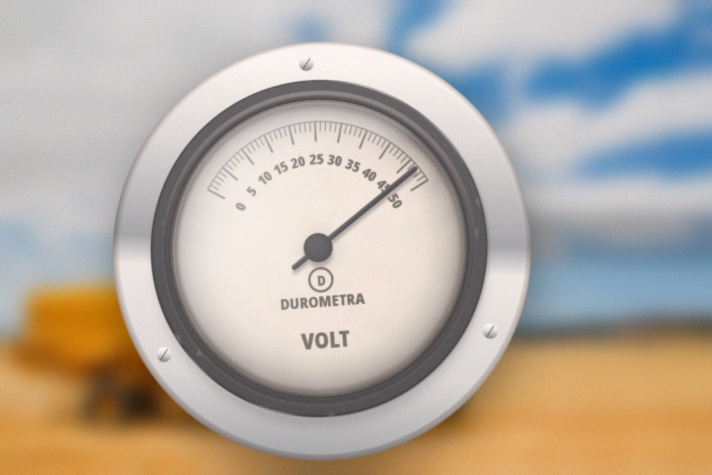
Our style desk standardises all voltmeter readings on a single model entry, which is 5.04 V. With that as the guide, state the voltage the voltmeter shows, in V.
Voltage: 47 V
